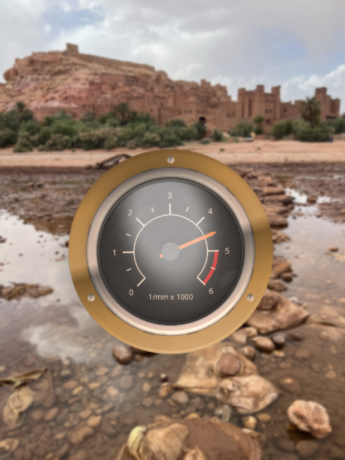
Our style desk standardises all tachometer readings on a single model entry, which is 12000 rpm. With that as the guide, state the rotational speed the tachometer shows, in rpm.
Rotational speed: 4500 rpm
